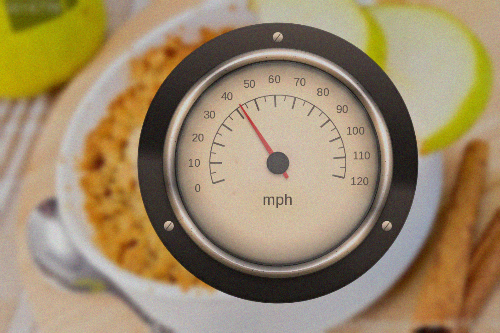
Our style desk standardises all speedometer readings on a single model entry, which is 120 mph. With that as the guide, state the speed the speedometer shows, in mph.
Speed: 42.5 mph
